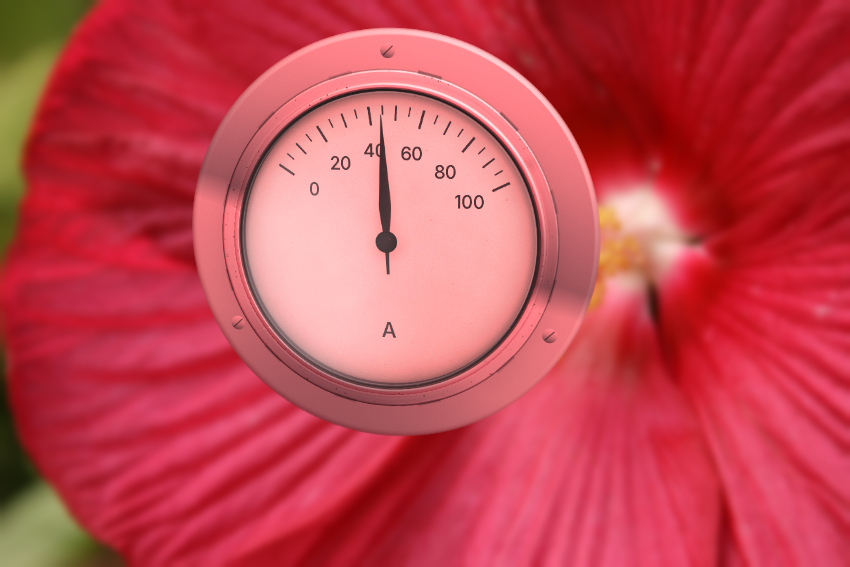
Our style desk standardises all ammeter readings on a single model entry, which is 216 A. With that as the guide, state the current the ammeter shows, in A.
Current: 45 A
